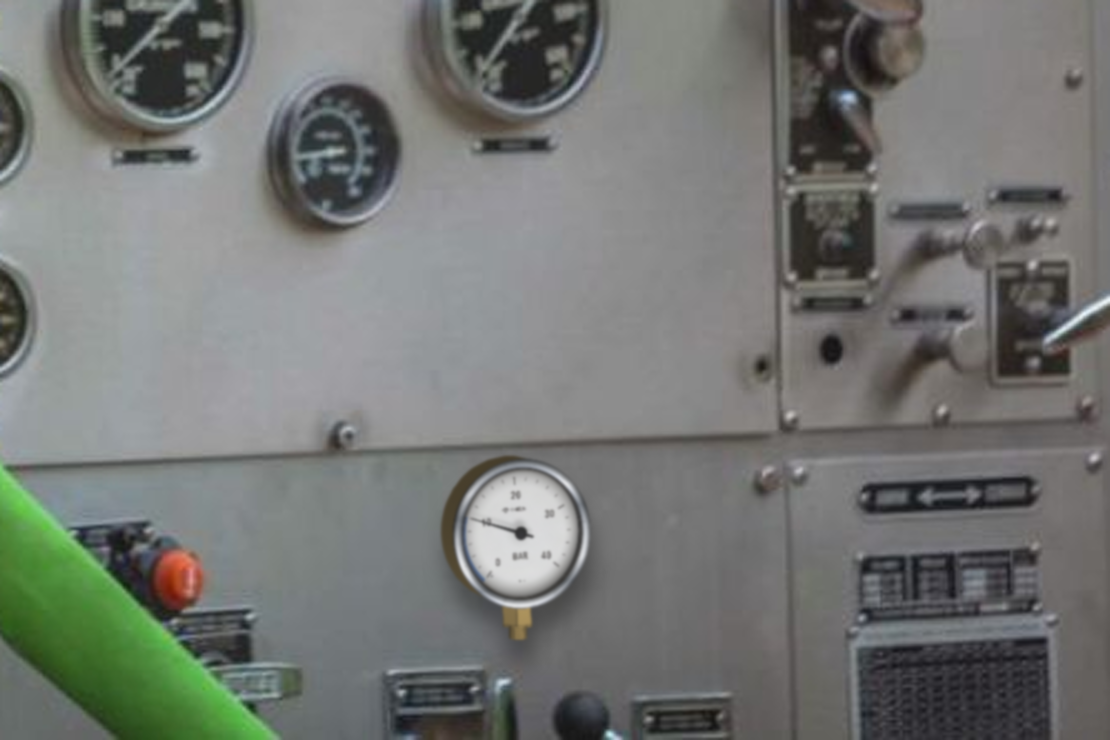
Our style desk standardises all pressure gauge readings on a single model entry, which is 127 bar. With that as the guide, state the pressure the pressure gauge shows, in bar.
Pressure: 10 bar
